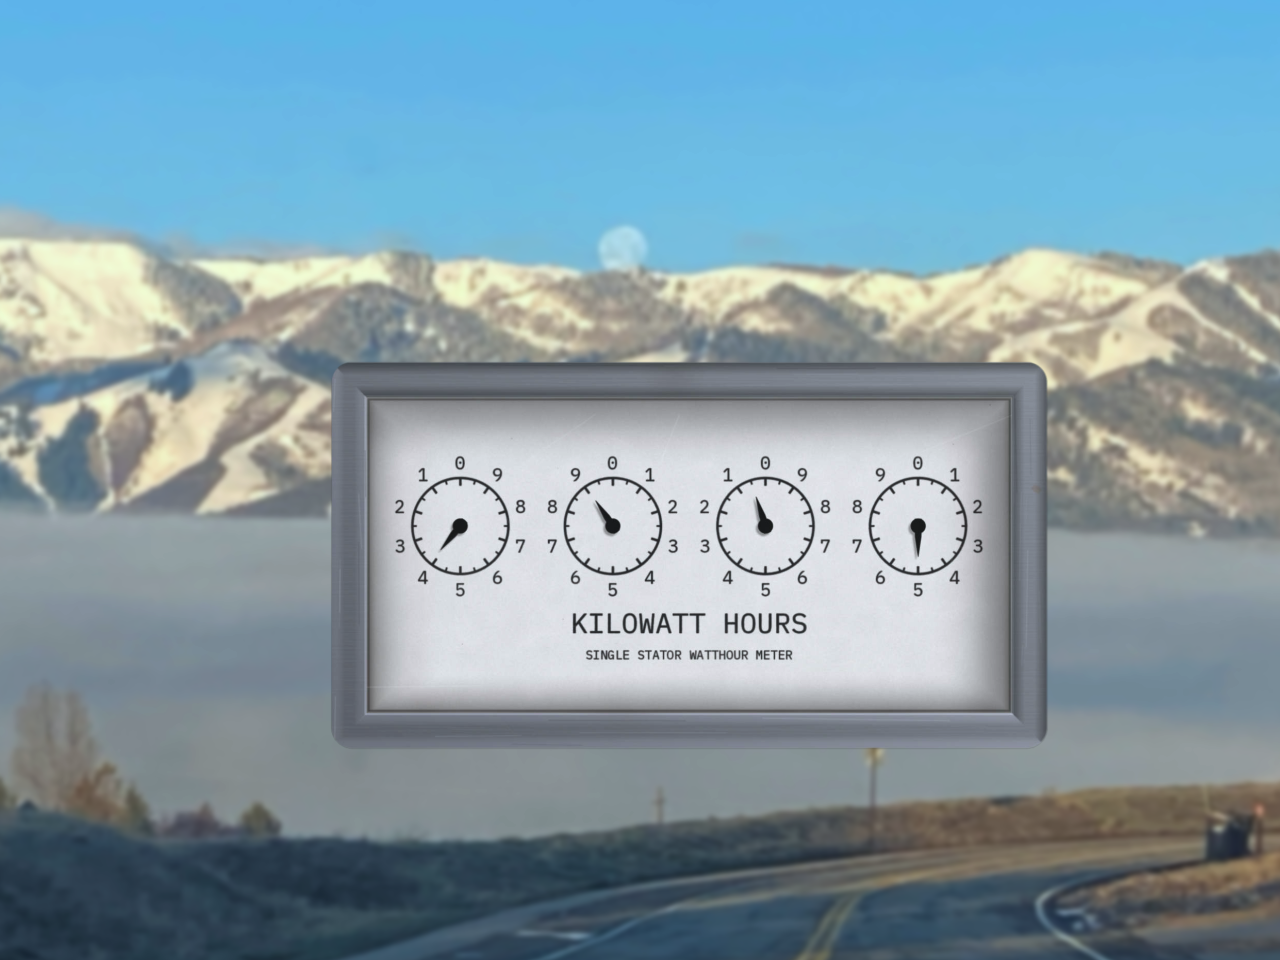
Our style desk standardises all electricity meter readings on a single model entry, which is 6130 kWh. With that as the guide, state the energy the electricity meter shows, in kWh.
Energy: 3905 kWh
